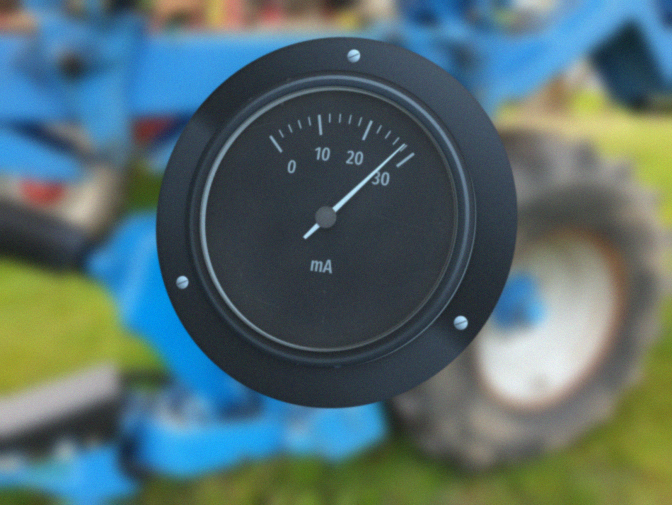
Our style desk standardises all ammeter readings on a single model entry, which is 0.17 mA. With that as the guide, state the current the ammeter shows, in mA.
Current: 28 mA
